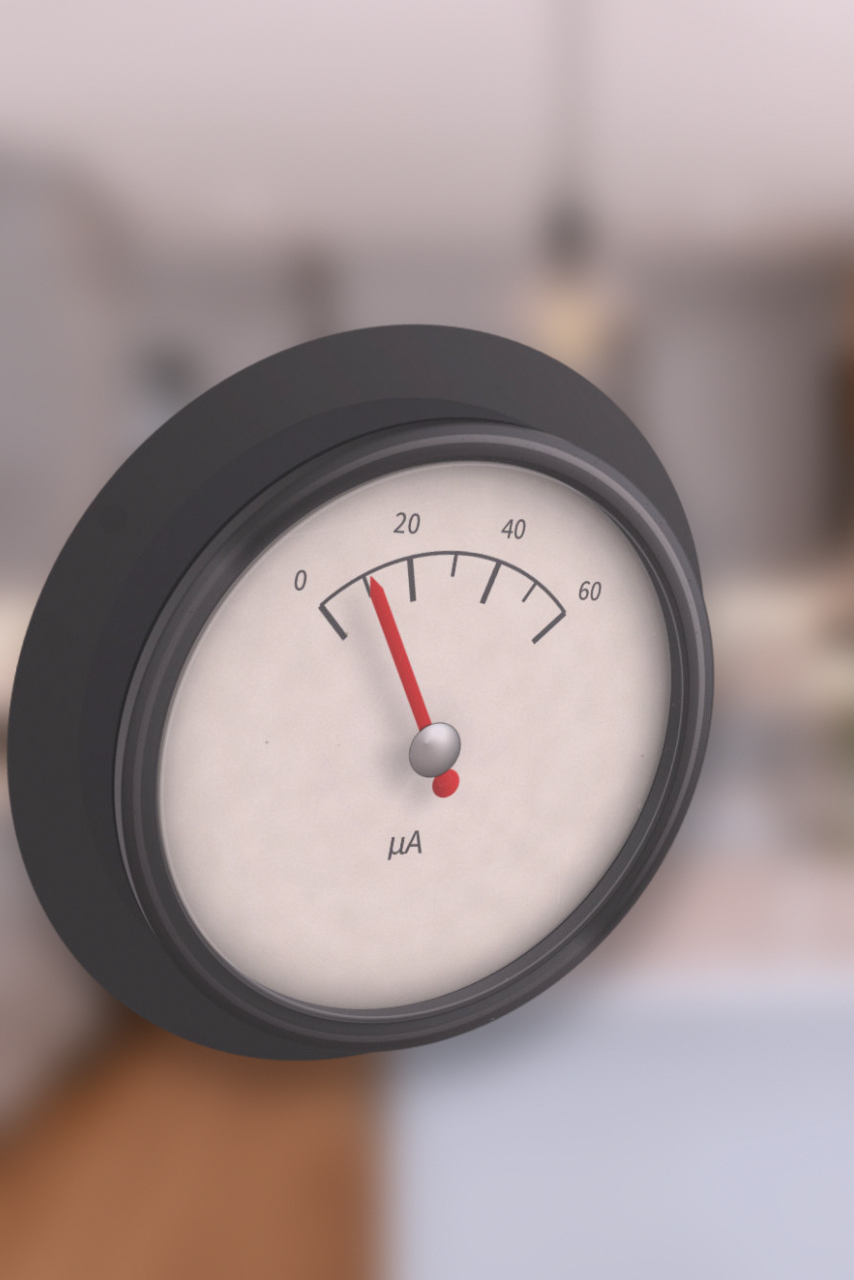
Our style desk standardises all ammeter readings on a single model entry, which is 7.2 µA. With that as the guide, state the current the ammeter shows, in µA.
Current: 10 µA
